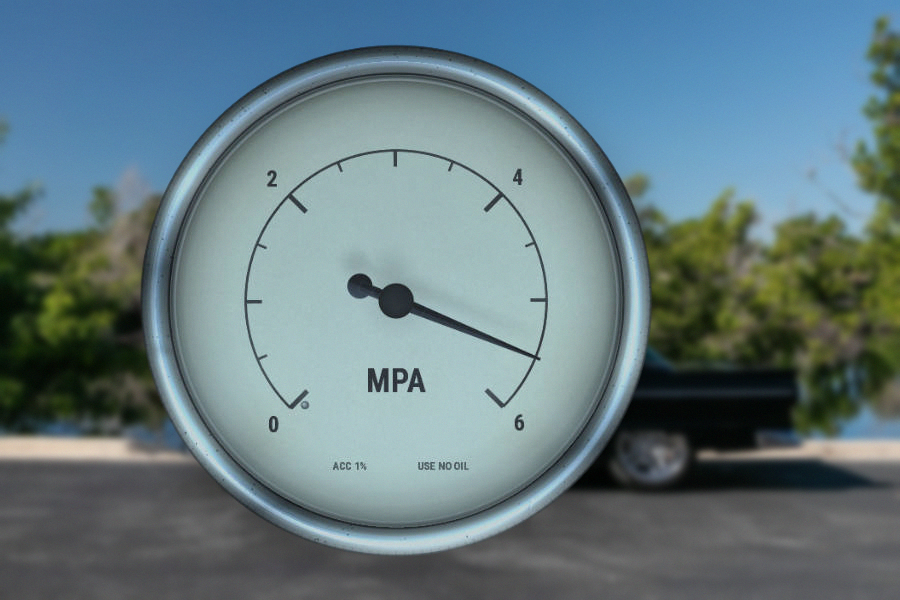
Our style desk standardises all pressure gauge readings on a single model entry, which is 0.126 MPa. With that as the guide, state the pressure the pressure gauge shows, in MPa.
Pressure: 5.5 MPa
